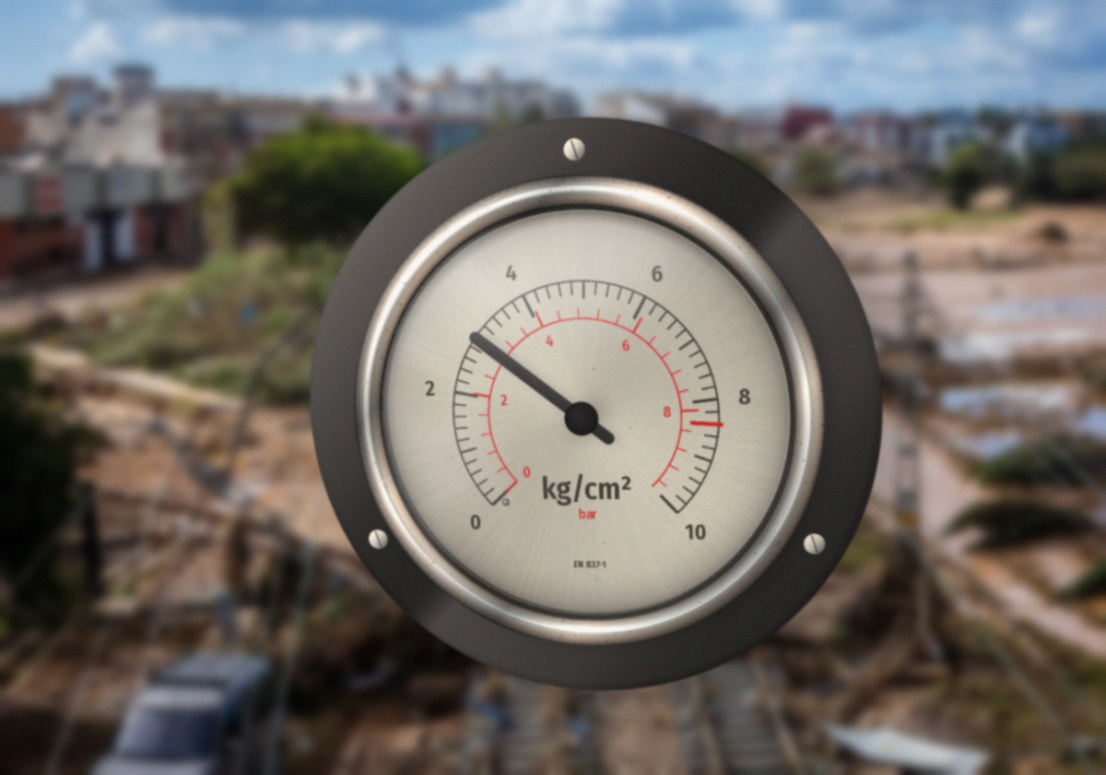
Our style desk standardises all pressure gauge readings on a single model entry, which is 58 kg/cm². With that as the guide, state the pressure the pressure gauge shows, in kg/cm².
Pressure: 3 kg/cm²
